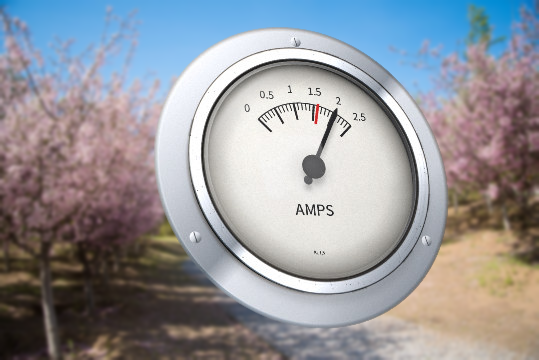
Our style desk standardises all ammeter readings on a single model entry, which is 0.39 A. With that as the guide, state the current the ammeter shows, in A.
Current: 2 A
